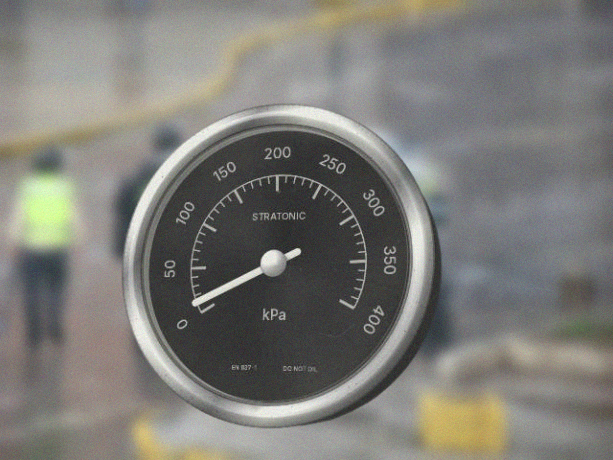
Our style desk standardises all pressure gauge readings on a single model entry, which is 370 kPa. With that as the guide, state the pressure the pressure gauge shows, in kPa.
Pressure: 10 kPa
